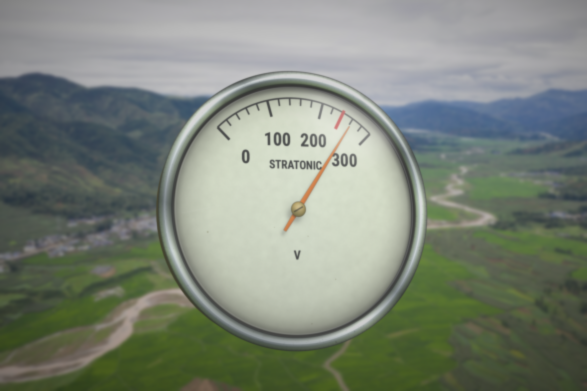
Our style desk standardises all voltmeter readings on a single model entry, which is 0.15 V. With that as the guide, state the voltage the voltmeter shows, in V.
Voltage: 260 V
